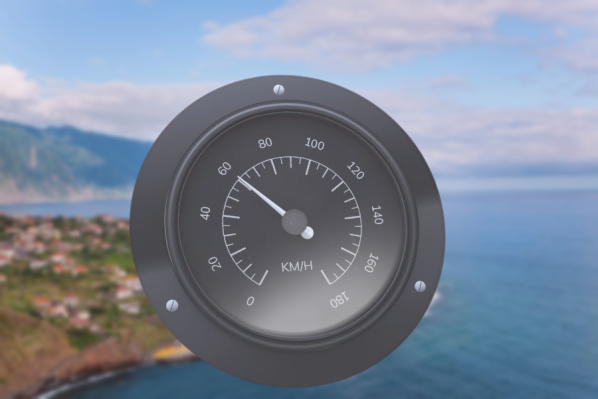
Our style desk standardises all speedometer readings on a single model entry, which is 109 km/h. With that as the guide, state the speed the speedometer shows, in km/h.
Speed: 60 km/h
